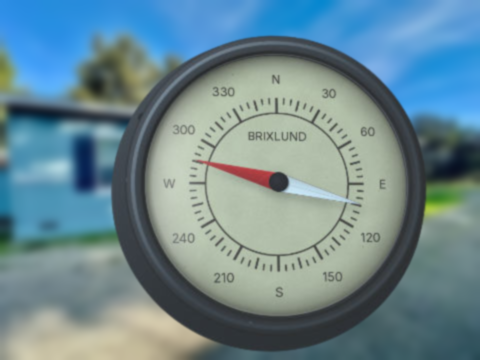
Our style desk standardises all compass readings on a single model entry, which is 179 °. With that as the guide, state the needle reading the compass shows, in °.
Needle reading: 285 °
